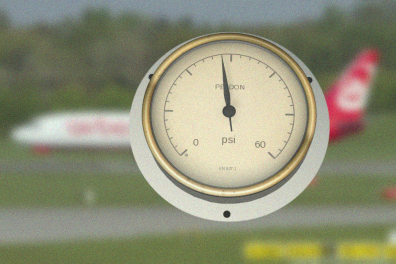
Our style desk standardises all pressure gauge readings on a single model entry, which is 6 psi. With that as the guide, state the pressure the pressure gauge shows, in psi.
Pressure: 28 psi
